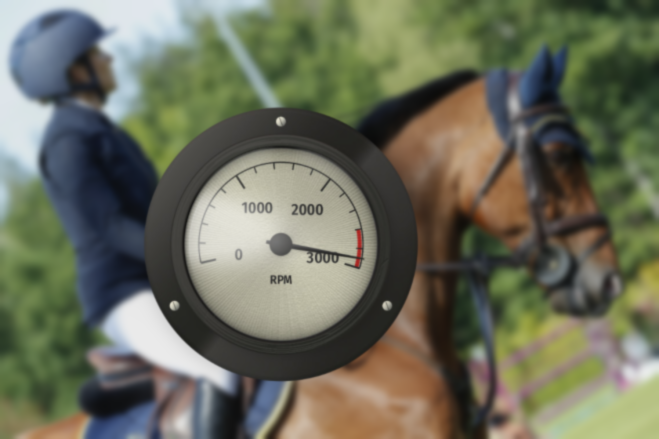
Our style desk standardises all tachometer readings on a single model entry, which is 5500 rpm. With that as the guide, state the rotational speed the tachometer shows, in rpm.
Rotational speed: 2900 rpm
